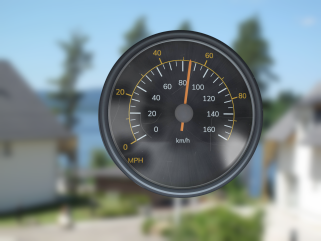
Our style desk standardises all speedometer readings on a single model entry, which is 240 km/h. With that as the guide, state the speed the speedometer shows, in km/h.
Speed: 85 km/h
